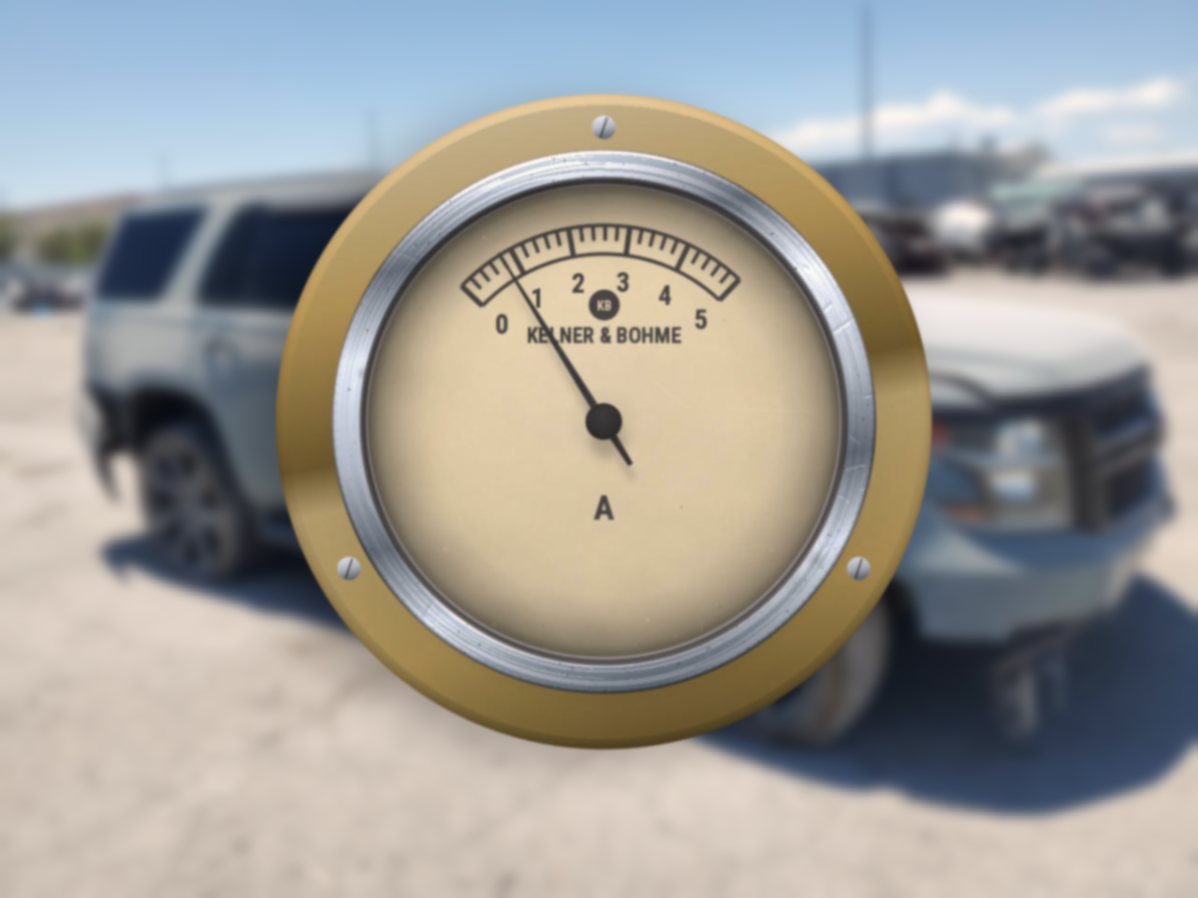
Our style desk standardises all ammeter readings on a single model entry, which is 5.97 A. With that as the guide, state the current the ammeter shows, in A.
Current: 0.8 A
